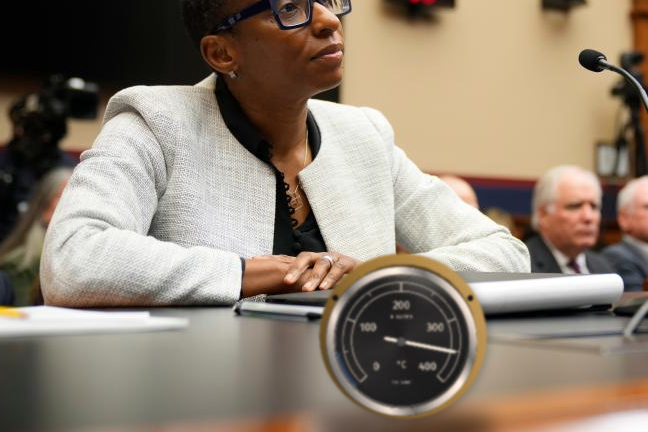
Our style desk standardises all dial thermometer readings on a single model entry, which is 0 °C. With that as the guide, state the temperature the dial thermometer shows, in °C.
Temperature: 350 °C
